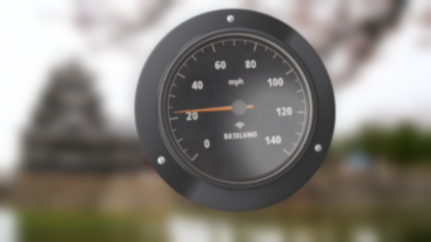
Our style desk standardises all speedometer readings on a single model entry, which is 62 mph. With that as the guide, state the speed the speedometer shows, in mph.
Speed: 22.5 mph
